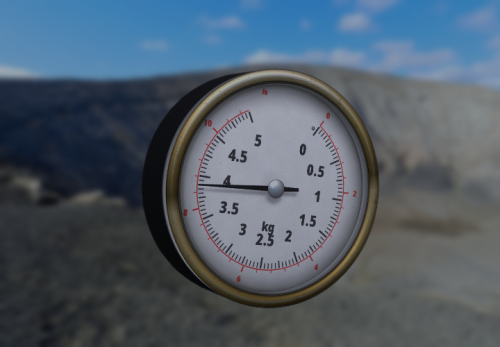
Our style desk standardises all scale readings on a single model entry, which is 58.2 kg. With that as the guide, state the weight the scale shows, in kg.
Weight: 3.9 kg
